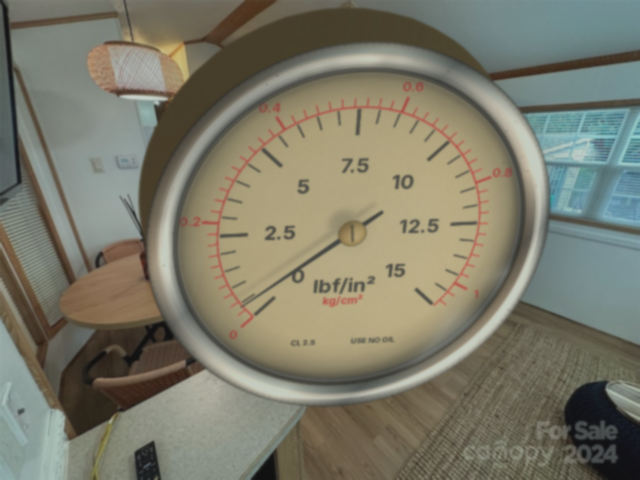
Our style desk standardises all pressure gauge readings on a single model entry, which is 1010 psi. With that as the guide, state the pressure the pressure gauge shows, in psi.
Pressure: 0.5 psi
